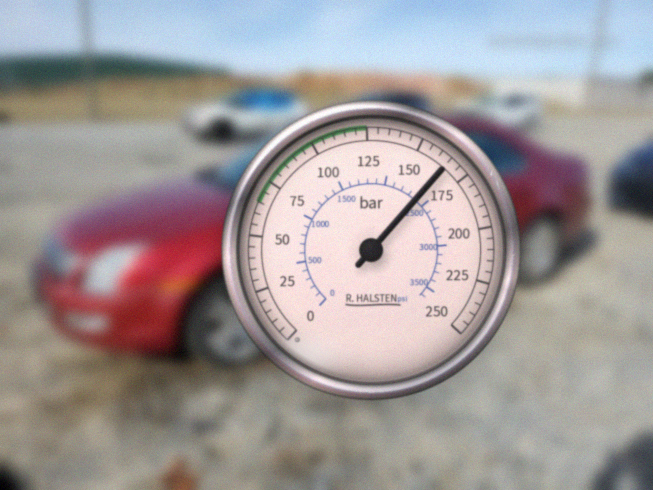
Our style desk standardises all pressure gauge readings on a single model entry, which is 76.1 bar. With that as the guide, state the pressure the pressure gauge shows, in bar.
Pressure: 165 bar
